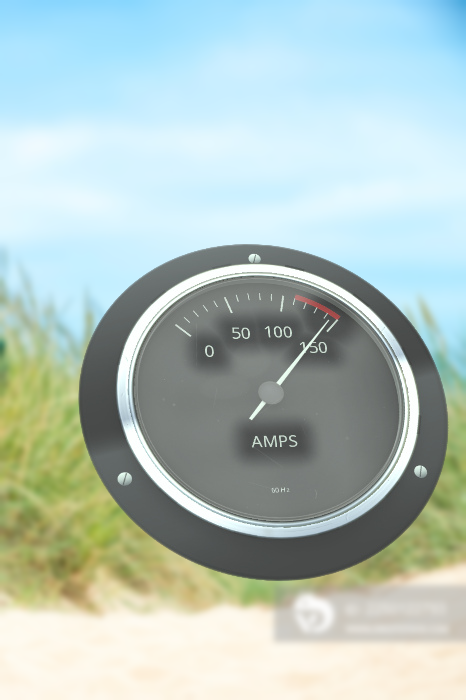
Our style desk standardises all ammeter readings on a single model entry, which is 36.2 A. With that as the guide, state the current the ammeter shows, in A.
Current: 145 A
